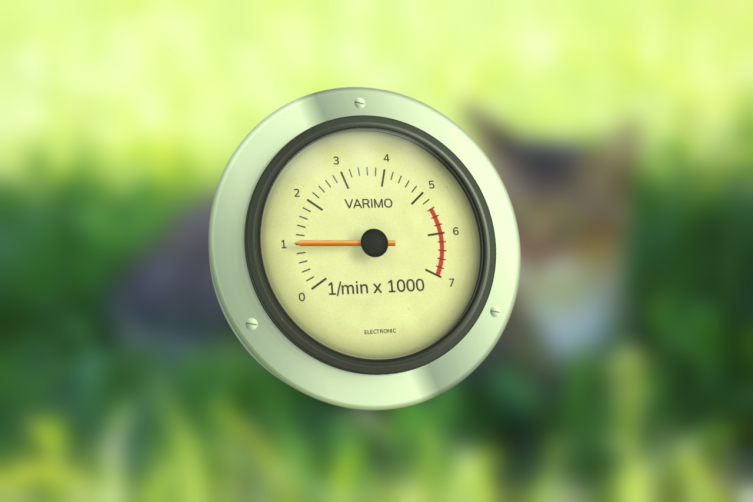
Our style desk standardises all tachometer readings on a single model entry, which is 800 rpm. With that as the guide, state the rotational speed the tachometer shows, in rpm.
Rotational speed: 1000 rpm
